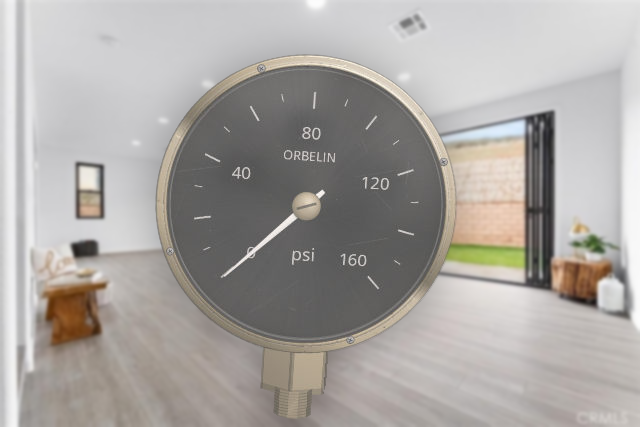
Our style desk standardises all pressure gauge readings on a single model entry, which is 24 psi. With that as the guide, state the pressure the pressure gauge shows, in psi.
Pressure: 0 psi
